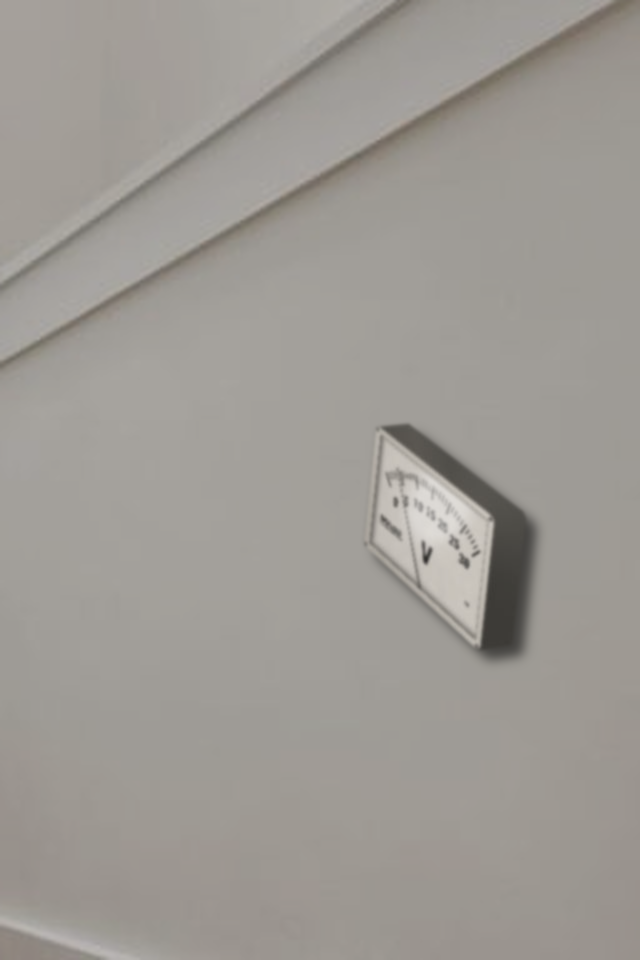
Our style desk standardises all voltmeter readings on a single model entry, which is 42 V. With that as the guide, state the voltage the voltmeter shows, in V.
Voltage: 5 V
